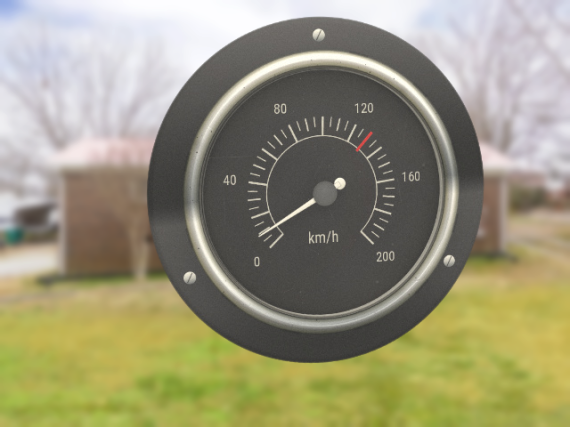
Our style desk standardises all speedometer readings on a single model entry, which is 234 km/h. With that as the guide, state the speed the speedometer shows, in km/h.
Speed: 10 km/h
